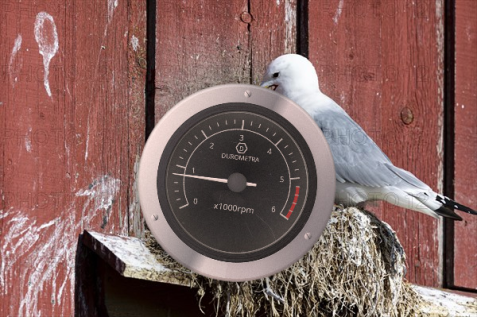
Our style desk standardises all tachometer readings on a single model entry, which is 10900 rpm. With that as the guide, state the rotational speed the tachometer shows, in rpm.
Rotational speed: 800 rpm
